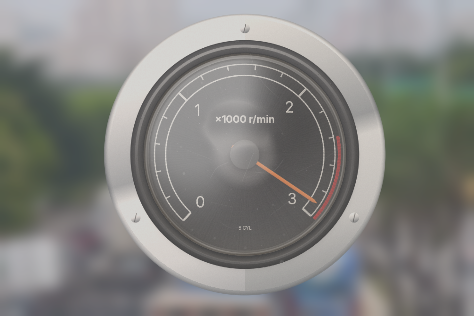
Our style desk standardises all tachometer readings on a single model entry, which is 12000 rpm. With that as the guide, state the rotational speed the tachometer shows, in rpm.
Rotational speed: 2900 rpm
